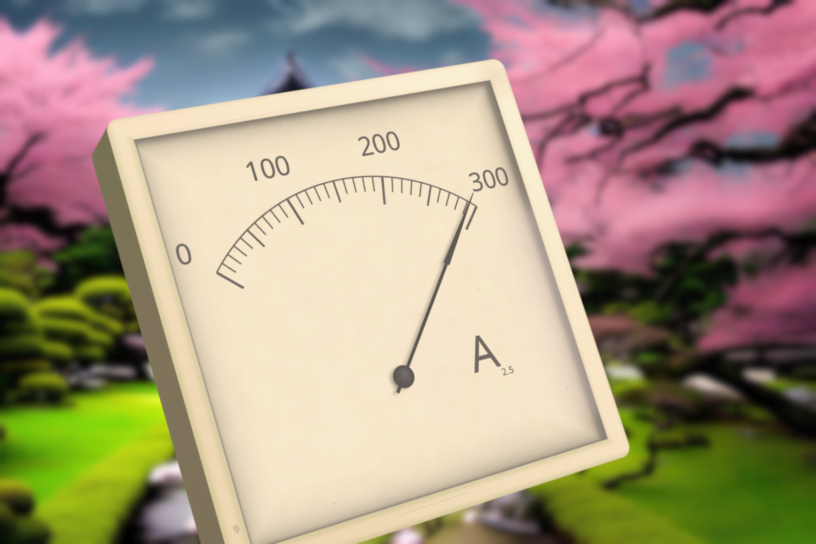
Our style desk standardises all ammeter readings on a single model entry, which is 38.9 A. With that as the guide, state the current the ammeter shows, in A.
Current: 290 A
